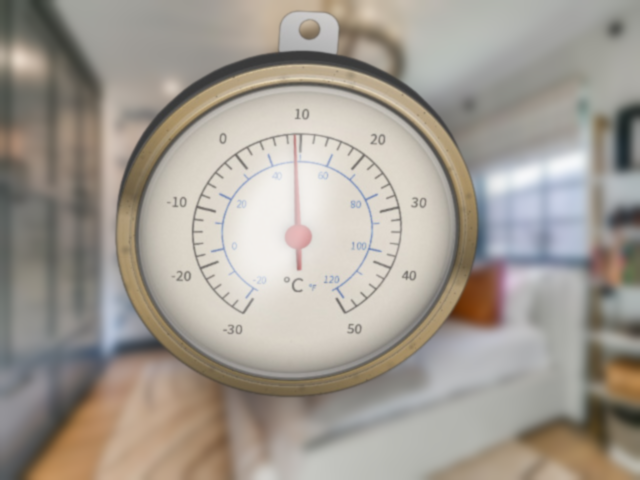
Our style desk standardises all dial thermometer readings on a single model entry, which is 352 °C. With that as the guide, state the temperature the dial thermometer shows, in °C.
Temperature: 9 °C
